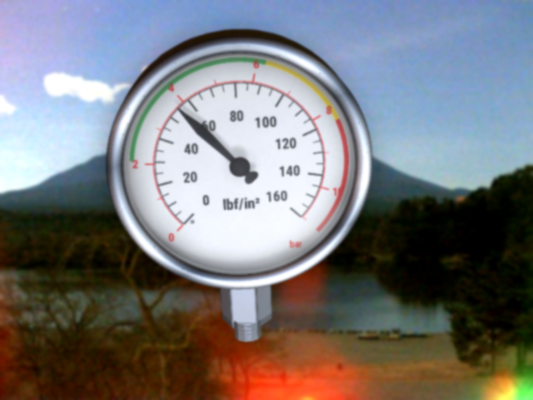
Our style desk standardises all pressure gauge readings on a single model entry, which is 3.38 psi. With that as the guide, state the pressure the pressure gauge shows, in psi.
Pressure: 55 psi
